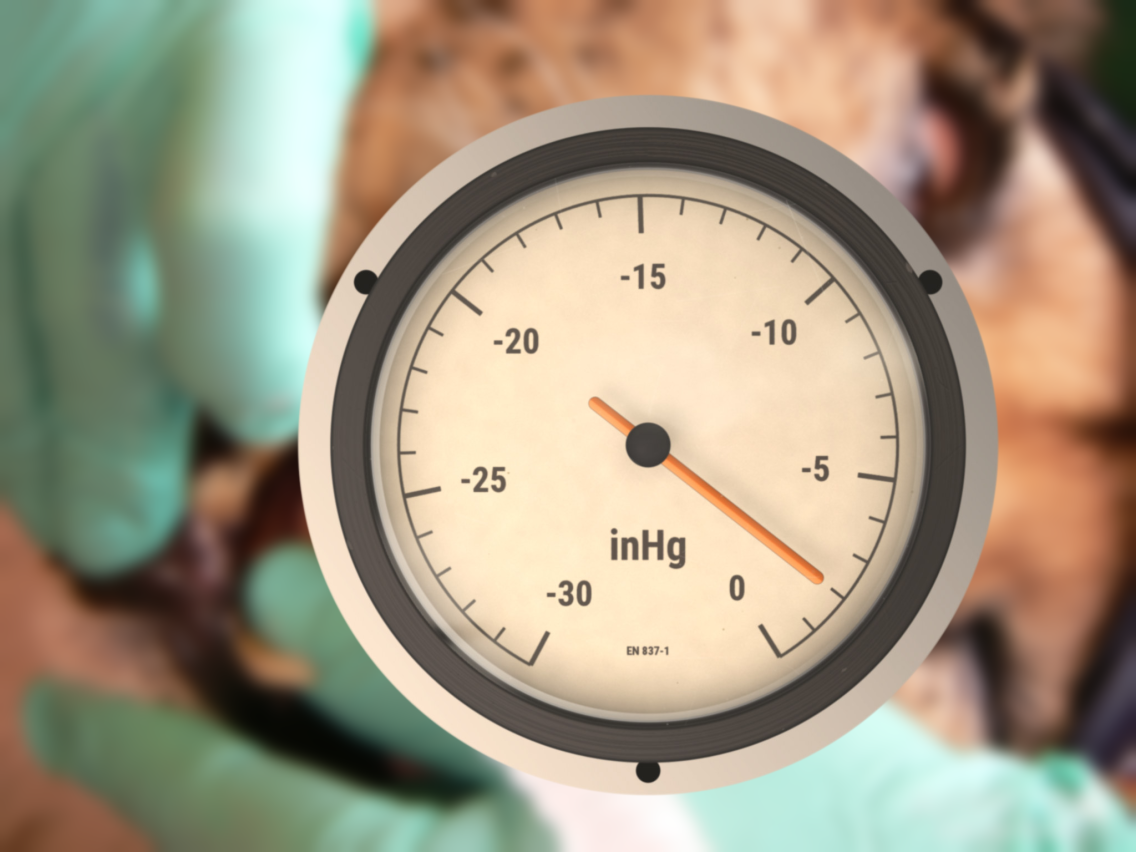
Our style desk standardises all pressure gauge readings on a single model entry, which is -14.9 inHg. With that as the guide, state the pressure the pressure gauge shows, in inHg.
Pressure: -2 inHg
